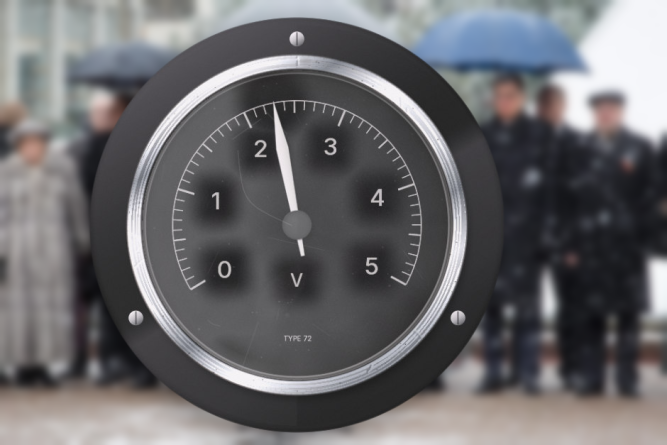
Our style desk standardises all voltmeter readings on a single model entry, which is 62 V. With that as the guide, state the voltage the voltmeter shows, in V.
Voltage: 2.3 V
